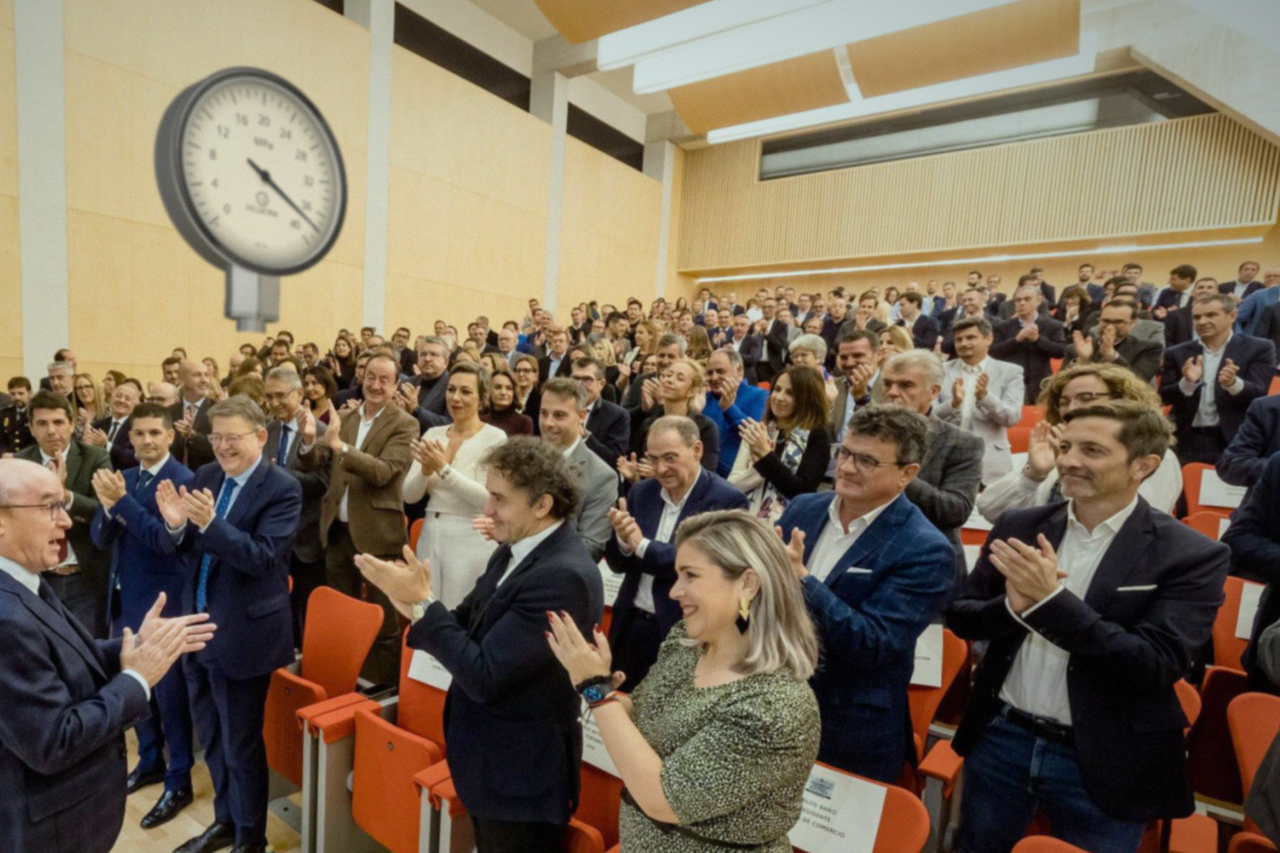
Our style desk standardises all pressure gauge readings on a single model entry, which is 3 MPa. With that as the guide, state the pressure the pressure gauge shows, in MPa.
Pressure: 38 MPa
